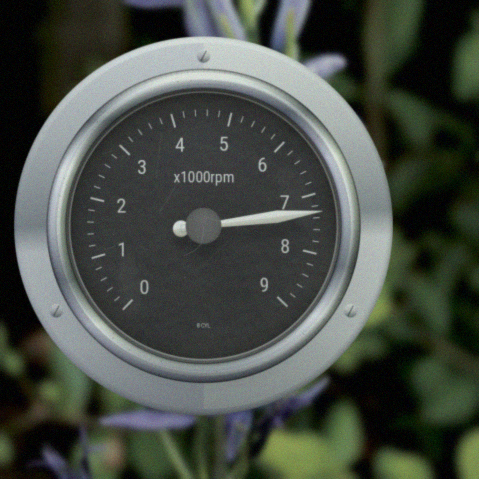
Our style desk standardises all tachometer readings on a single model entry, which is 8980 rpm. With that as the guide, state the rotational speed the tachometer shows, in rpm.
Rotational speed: 7300 rpm
